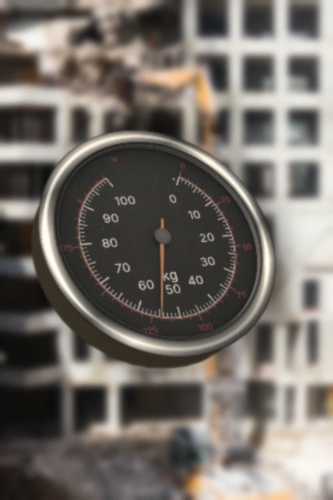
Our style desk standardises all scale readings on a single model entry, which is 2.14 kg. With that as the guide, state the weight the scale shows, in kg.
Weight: 55 kg
